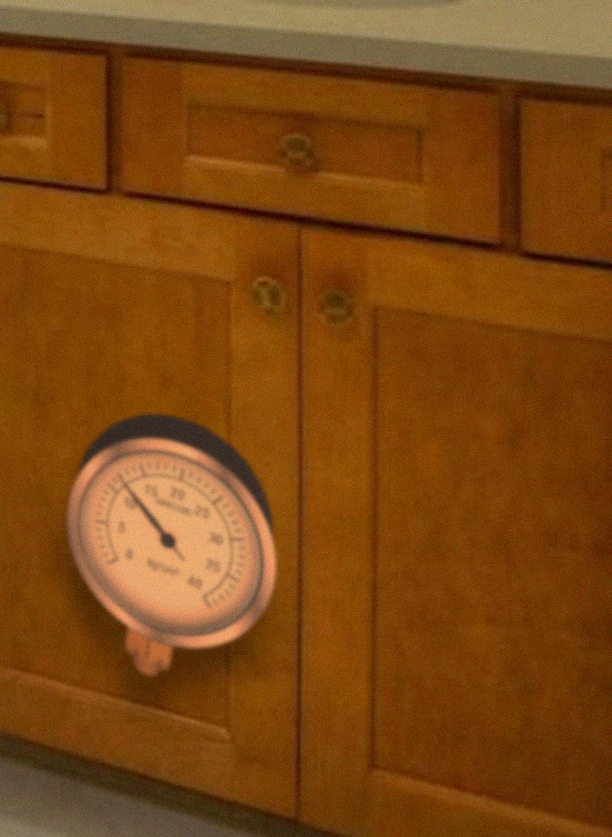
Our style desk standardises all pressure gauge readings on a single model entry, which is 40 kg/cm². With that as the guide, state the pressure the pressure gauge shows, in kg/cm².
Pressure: 12 kg/cm²
